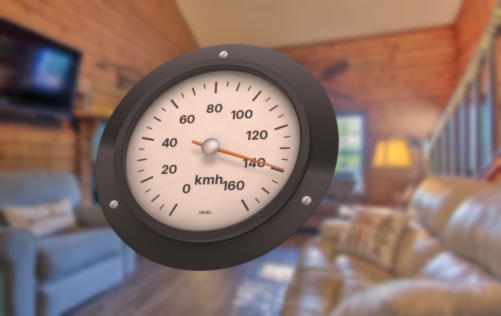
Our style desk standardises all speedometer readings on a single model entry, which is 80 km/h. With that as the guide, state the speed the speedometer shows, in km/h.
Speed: 140 km/h
